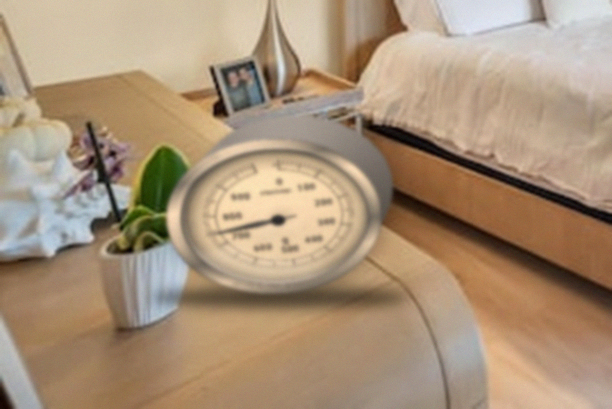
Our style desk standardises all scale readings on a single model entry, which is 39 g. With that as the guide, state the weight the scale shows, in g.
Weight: 750 g
